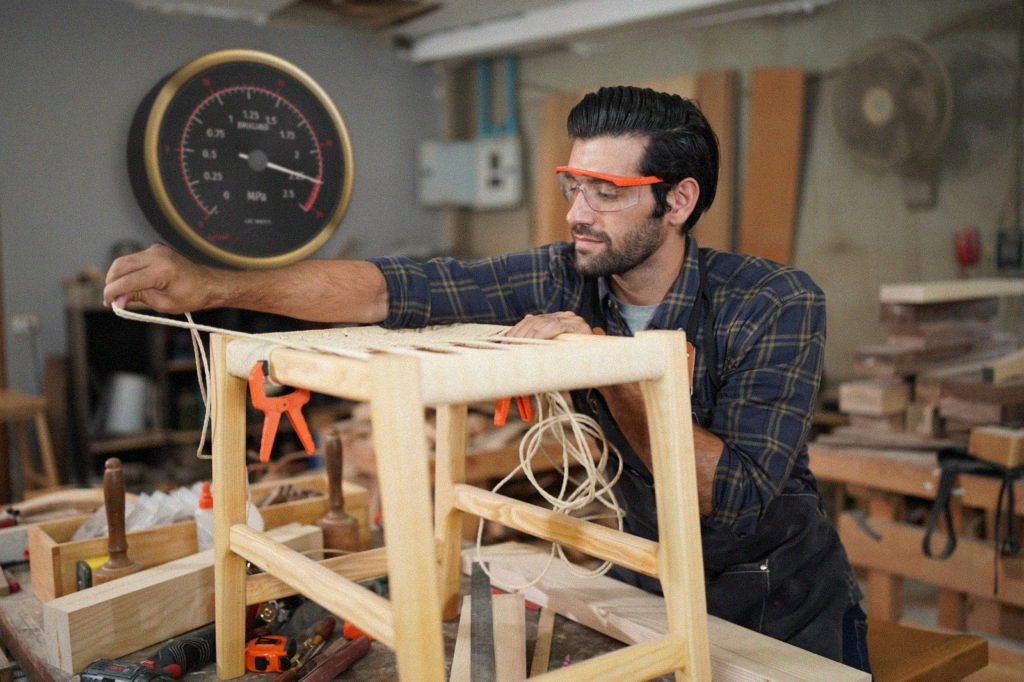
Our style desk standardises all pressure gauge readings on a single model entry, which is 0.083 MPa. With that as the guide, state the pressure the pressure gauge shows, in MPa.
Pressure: 2.25 MPa
